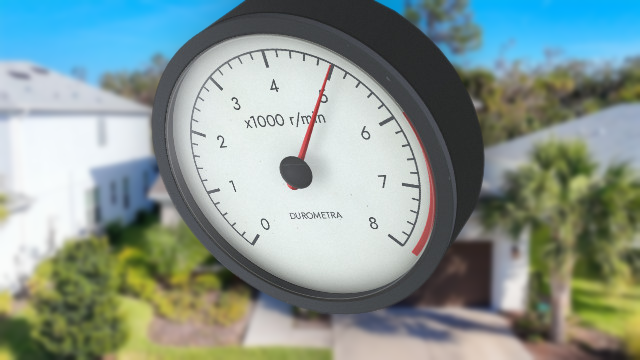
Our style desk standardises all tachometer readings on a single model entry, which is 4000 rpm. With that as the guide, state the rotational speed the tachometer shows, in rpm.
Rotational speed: 5000 rpm
